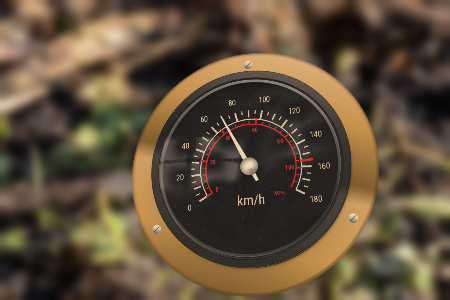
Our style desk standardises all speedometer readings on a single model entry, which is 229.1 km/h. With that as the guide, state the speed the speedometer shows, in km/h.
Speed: 70 km/h
